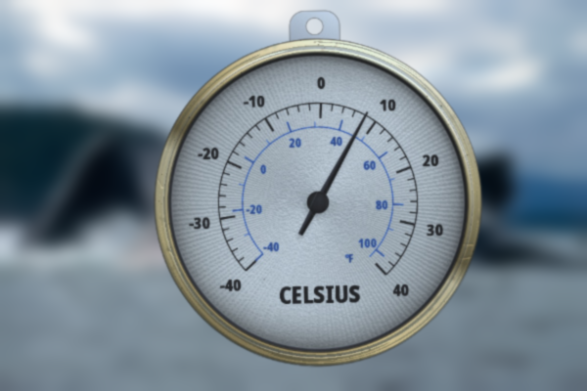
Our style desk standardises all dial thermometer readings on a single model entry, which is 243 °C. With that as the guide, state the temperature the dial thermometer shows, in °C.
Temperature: 8 °C
